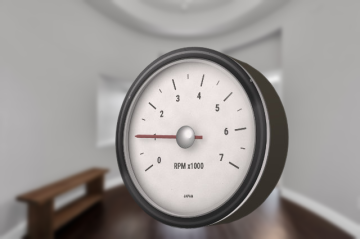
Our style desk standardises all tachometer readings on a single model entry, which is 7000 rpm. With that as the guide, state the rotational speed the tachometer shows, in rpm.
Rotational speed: 1000 rpm
